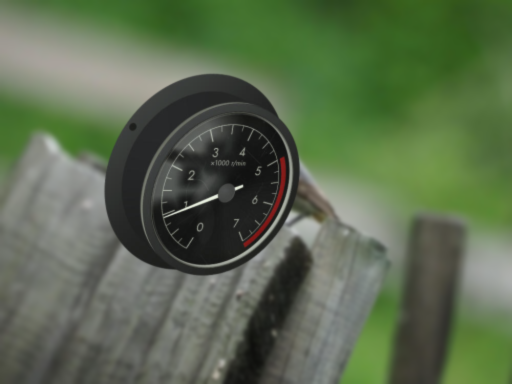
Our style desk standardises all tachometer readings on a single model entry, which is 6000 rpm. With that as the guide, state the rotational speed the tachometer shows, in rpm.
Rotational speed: 1000 rpm
